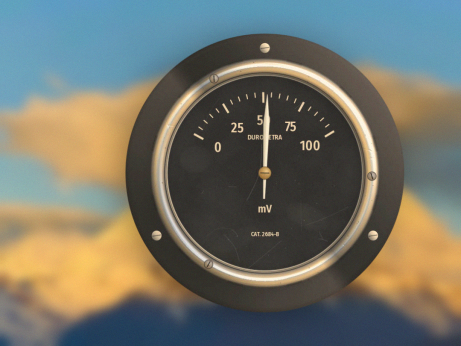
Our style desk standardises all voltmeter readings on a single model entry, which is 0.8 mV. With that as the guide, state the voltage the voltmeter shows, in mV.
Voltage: 52.5 mV
